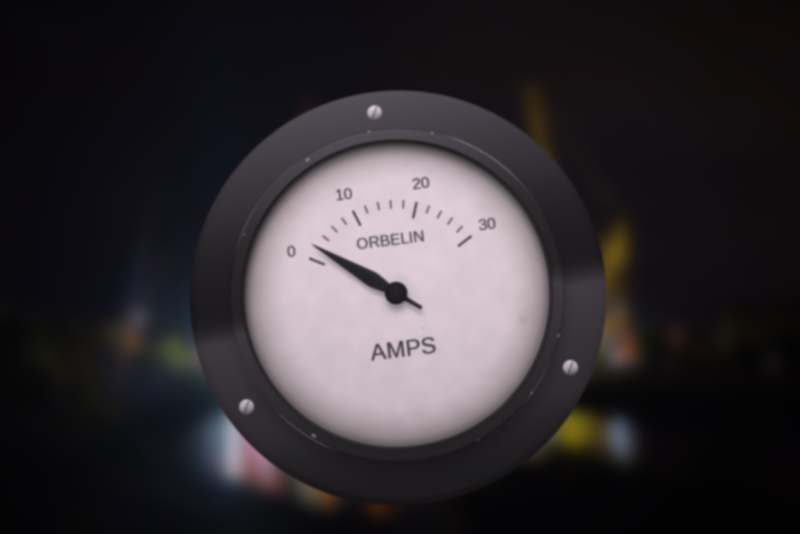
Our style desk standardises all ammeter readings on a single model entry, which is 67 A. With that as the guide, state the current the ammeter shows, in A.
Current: 2 A
